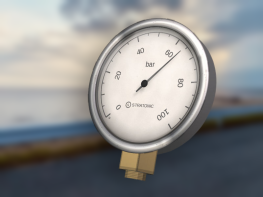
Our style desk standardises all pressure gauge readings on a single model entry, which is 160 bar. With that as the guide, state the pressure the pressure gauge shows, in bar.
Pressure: 65 bar
